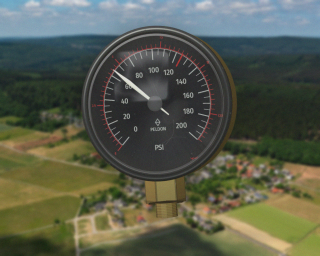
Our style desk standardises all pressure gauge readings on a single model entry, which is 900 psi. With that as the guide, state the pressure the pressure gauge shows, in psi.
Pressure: 65 psi
